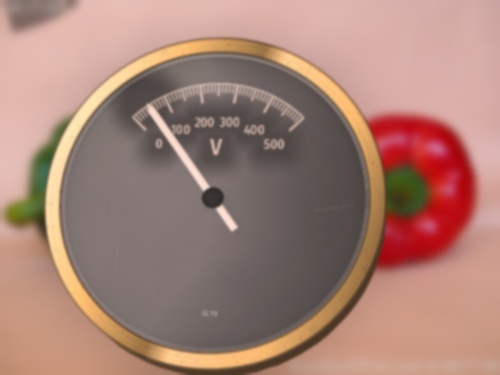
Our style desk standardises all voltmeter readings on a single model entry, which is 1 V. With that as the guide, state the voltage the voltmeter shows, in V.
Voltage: 50 V
